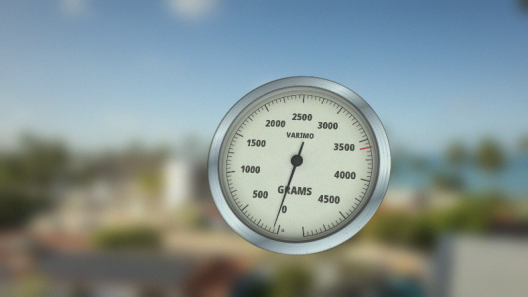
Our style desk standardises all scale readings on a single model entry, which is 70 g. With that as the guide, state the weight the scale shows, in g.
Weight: 50 g
